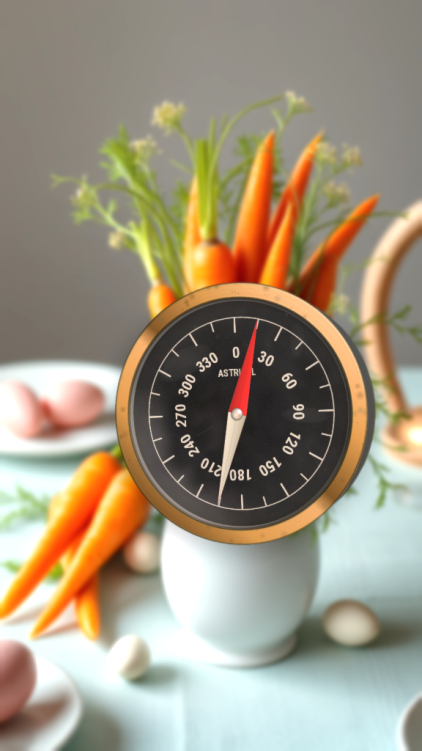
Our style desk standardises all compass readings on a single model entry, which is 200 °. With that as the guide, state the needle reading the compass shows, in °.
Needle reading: 15 °
